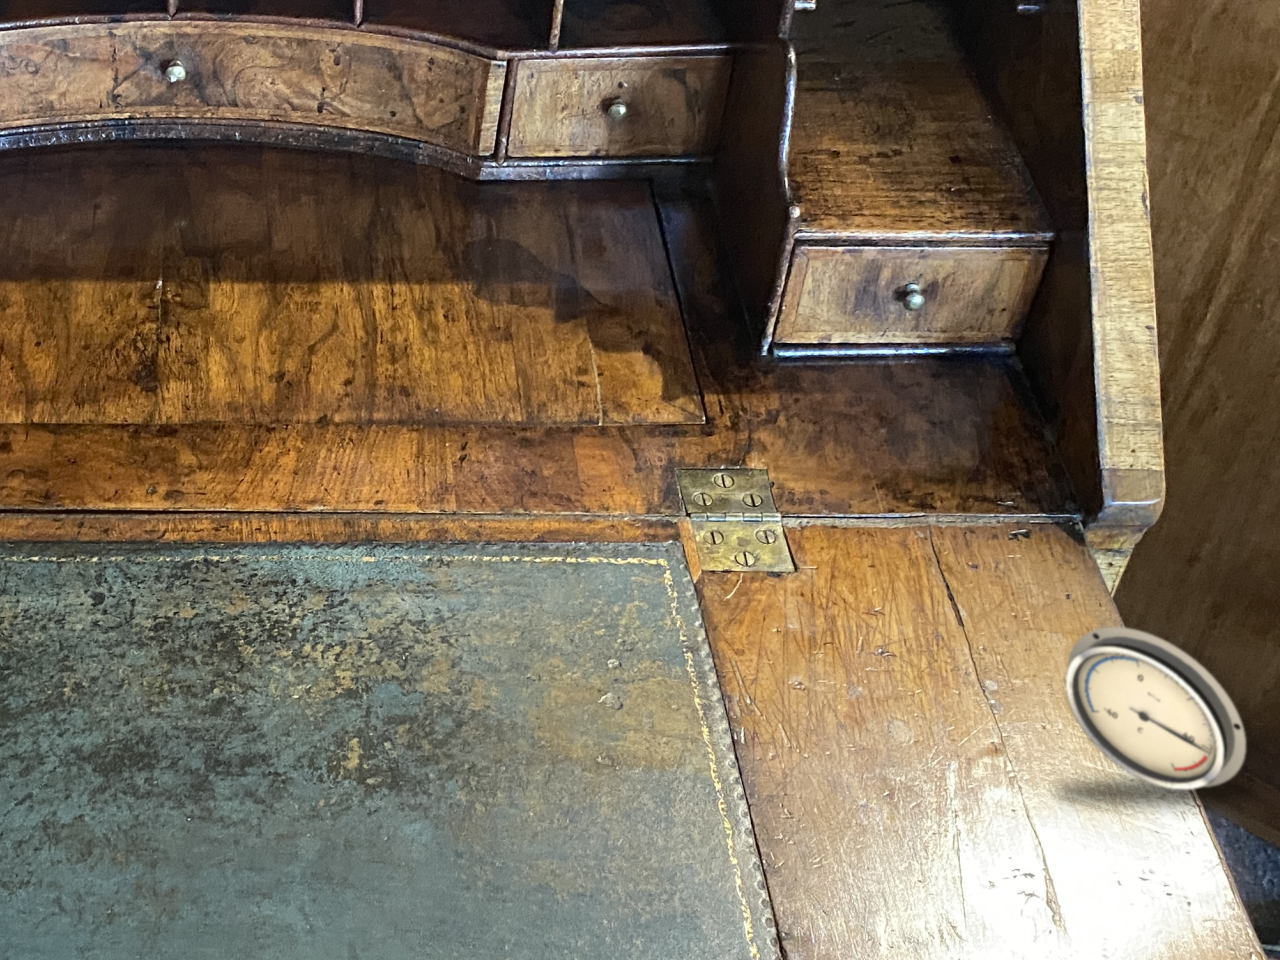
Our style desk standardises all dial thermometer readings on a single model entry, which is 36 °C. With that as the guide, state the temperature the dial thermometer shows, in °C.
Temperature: 40 °C
